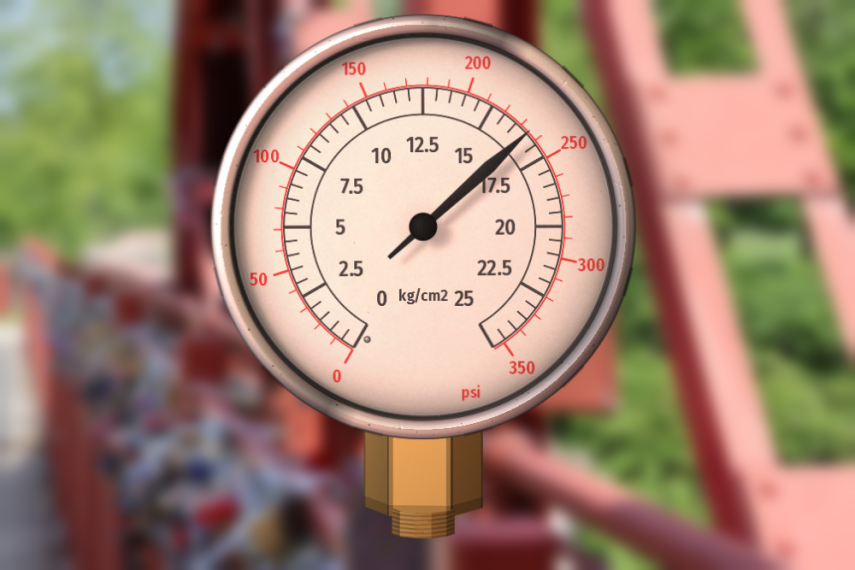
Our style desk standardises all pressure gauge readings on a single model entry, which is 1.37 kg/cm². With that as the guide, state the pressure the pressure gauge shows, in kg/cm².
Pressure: 16.5 kg/cm²
